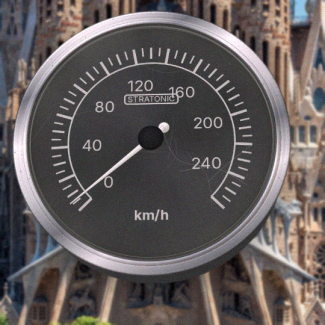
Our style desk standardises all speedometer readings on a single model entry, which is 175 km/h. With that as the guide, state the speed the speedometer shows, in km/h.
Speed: 5 km/h
